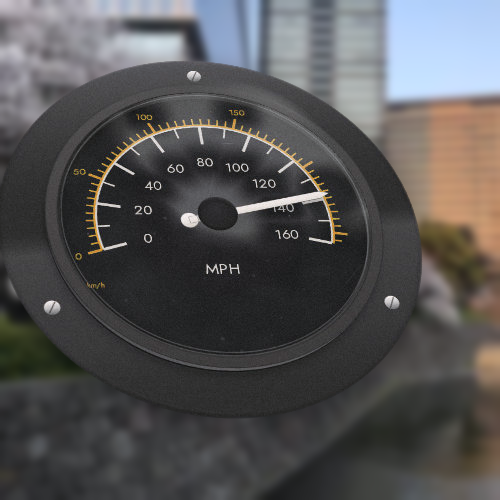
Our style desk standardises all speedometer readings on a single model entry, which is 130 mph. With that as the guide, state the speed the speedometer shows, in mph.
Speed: 140 mph
